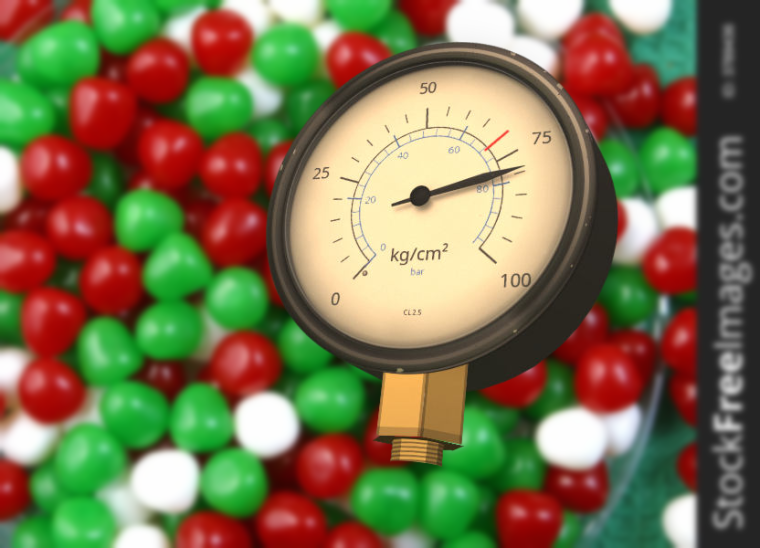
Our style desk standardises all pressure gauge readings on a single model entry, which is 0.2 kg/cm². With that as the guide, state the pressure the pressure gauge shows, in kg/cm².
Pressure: 80 kg/cm²
